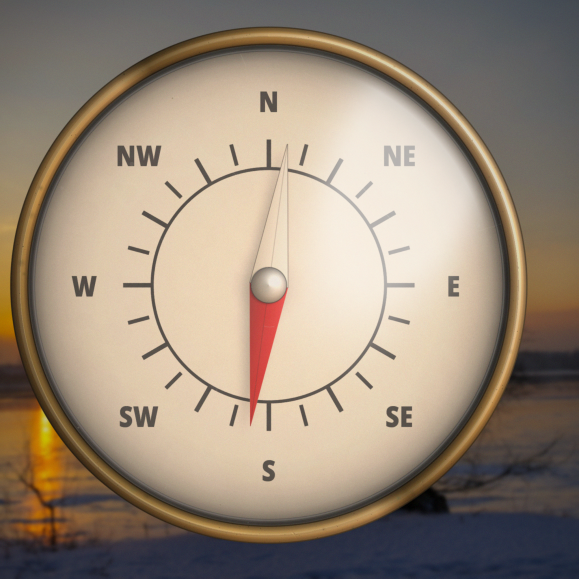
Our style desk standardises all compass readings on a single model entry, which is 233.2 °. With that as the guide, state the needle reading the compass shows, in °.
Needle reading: 187.5 °
